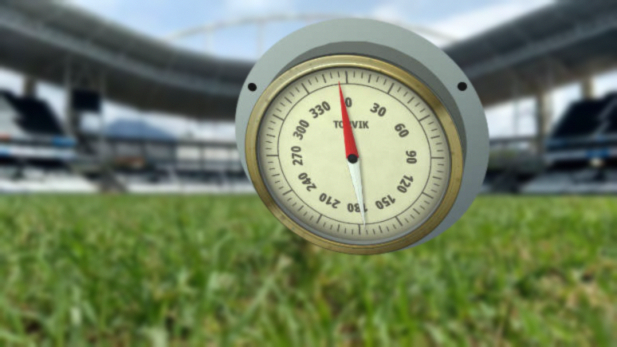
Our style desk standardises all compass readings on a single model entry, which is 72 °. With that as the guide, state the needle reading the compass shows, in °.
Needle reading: 355 °
